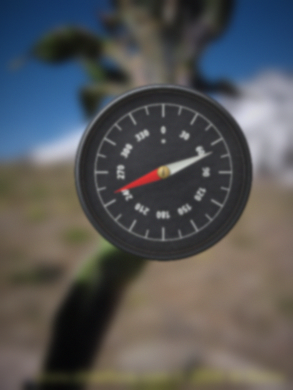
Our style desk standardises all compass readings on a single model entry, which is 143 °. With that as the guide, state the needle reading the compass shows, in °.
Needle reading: 247.5 °
